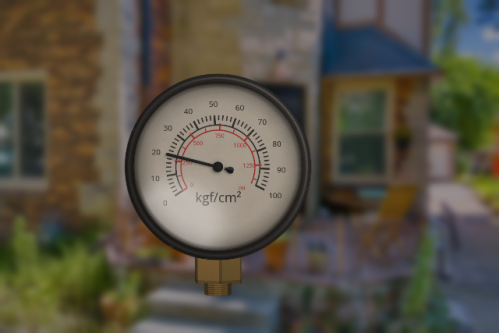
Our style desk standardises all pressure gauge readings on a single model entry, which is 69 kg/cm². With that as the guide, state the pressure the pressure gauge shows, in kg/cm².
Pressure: 20 kg/cm²
